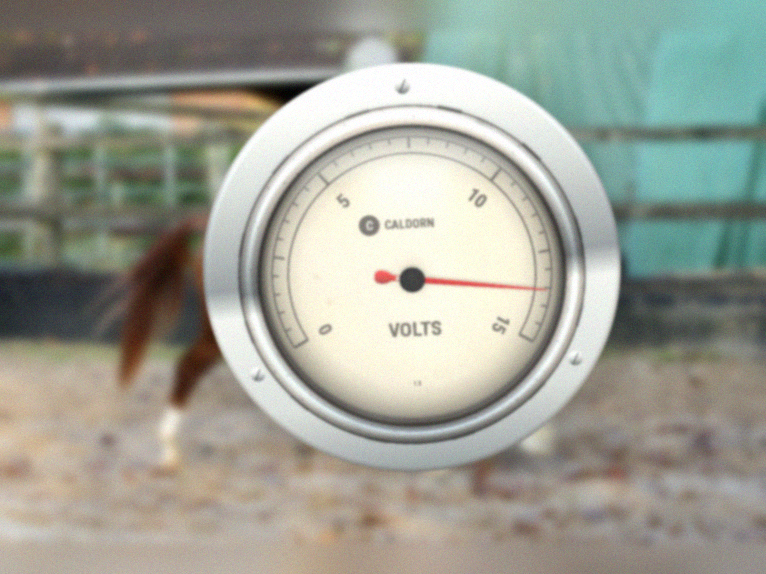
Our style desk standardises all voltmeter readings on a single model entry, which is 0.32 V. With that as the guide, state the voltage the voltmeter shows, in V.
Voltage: 13.5 V
